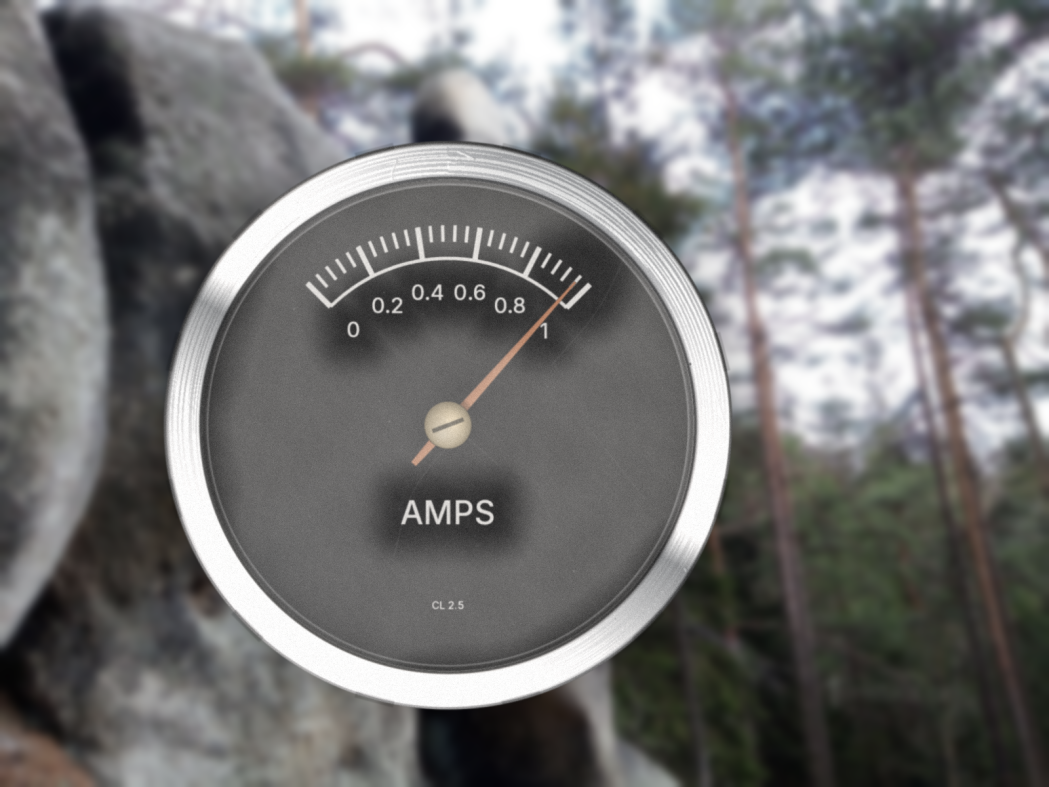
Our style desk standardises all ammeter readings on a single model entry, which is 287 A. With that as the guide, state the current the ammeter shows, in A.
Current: 0.96 A
